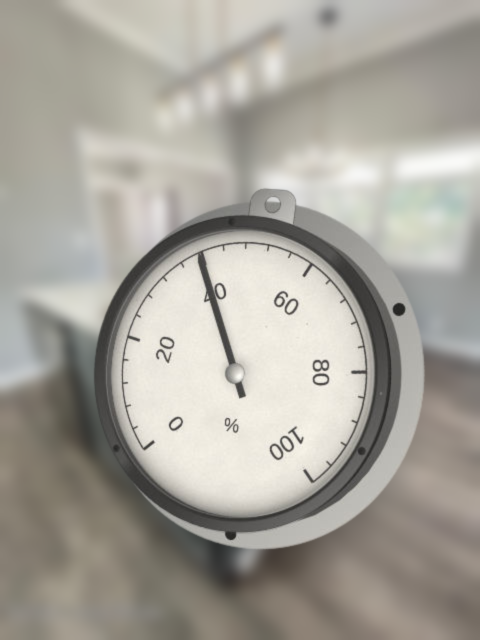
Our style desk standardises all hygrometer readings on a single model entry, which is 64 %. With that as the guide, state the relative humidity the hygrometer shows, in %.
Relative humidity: 40 %
